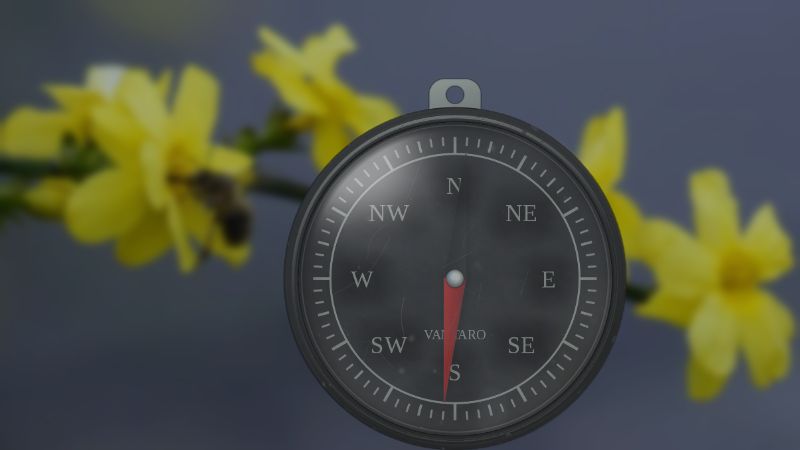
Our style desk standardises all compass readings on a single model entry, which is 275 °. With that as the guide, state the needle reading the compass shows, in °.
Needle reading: 185 °
